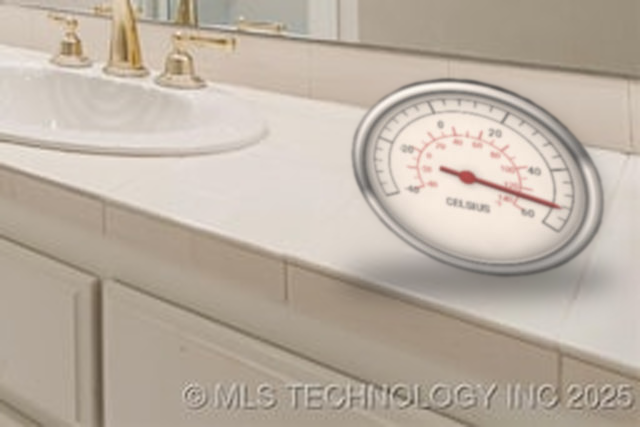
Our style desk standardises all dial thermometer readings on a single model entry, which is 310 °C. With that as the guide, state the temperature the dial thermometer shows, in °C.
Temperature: 52 °C
